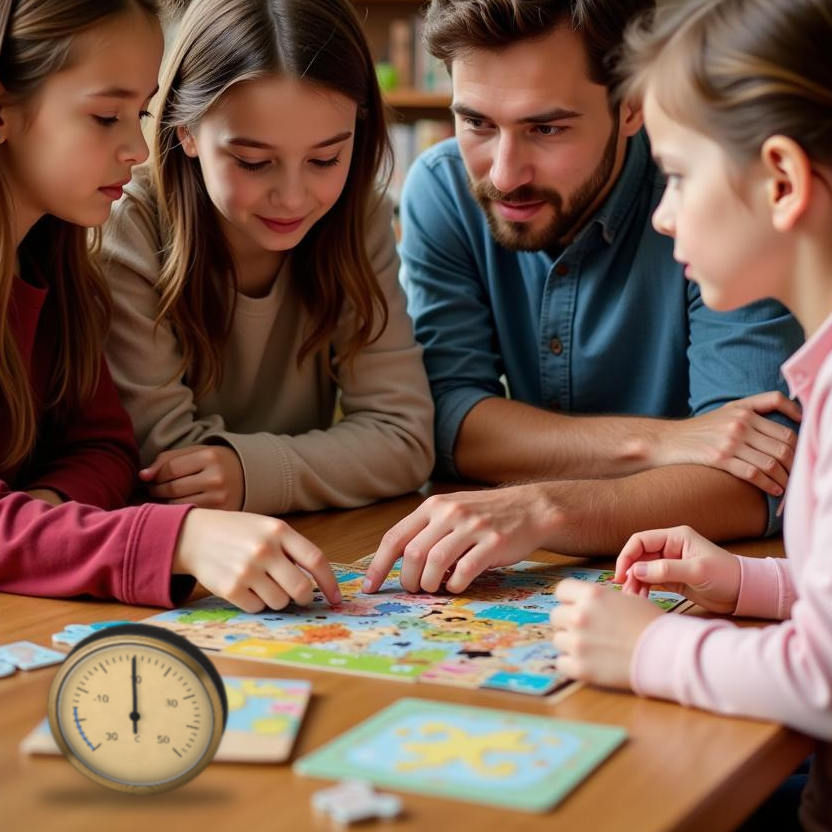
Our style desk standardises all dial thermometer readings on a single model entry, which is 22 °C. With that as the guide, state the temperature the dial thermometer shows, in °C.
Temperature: 10 °C
